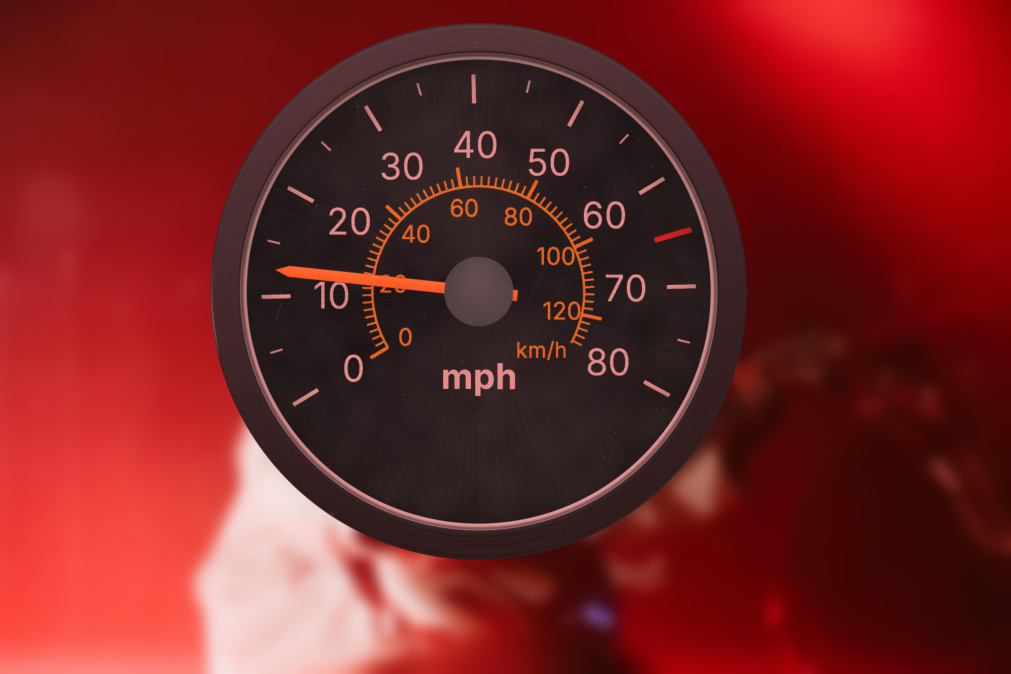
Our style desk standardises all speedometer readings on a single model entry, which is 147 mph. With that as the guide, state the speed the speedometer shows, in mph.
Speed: 12.5 mph
